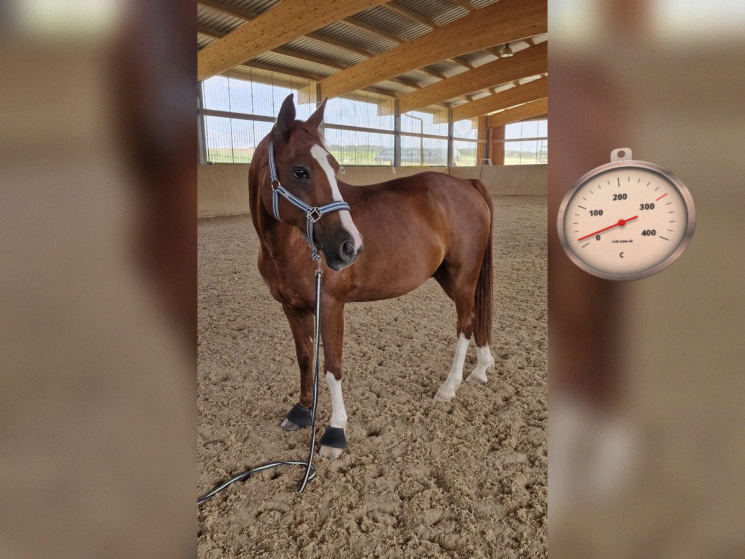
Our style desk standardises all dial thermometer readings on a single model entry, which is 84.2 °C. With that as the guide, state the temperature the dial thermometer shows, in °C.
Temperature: 20 °C
